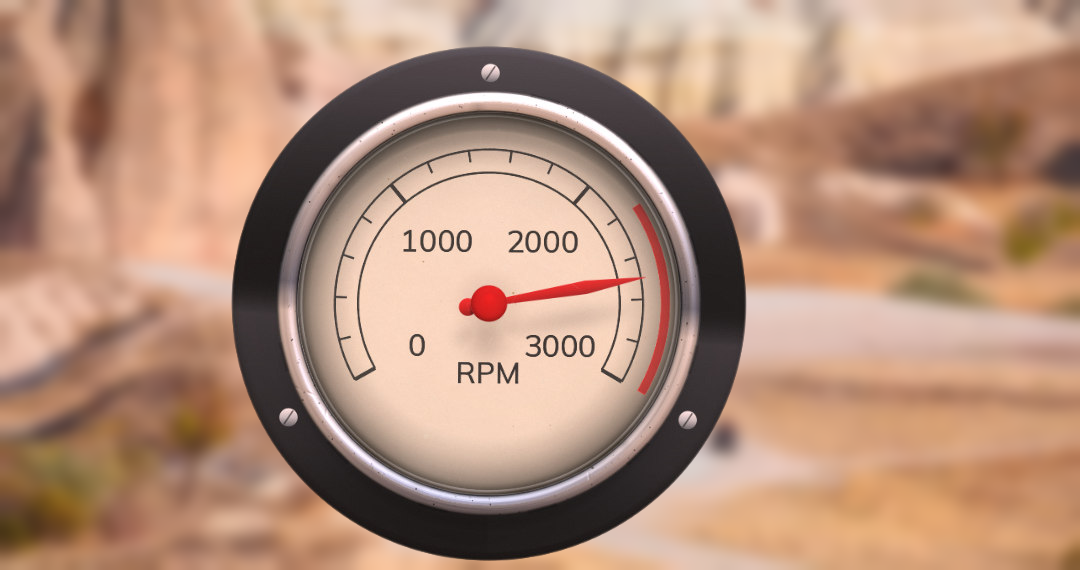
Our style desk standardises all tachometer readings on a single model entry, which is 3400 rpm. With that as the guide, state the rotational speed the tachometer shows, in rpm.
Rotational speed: 2500 rpm
